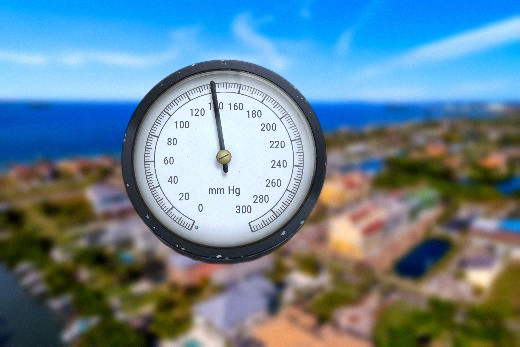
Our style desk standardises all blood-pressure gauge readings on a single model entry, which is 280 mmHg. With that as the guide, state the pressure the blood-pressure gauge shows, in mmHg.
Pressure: 140 mmHg
